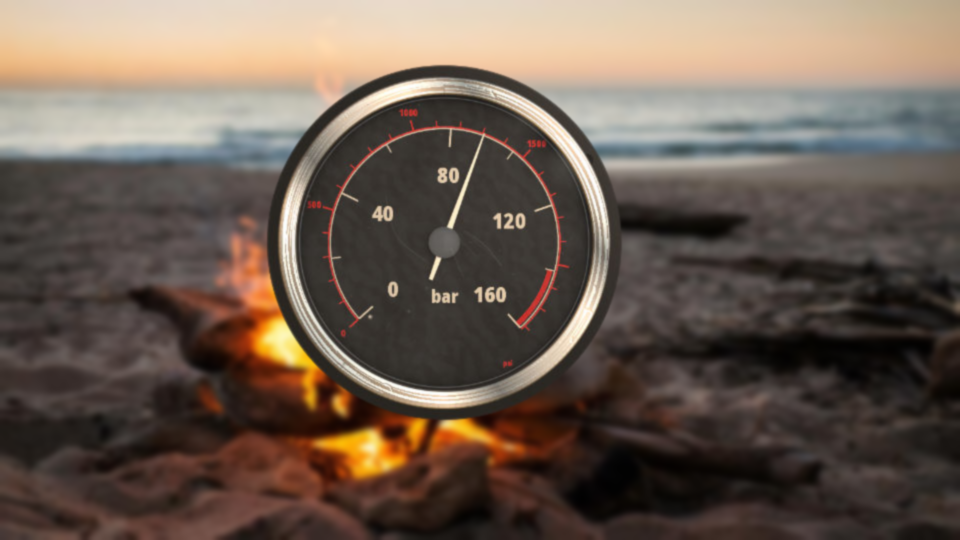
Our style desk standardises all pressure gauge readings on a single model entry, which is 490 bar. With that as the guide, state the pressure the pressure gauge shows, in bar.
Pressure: 90 bar
